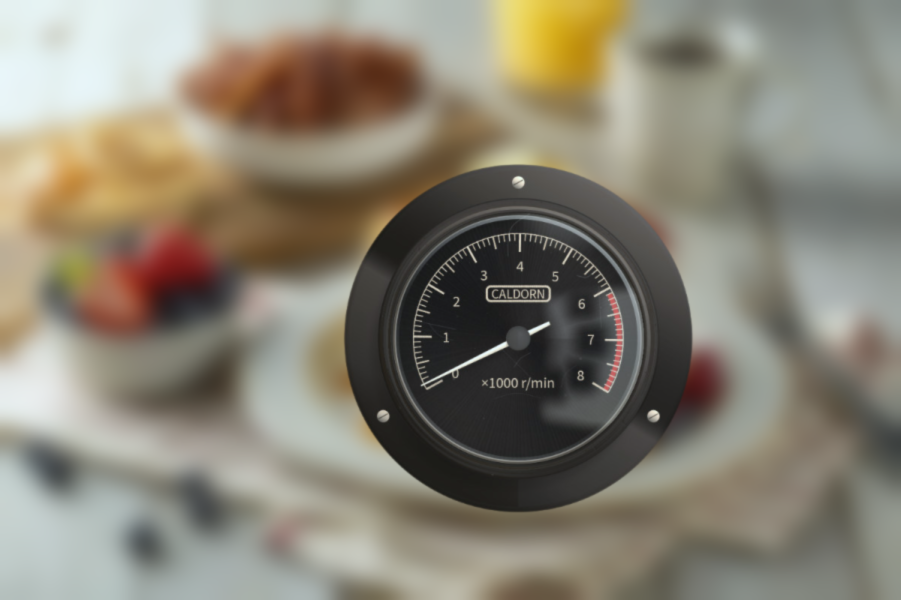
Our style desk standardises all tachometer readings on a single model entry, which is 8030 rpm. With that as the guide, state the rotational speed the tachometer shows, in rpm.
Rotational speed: 100 rpm
